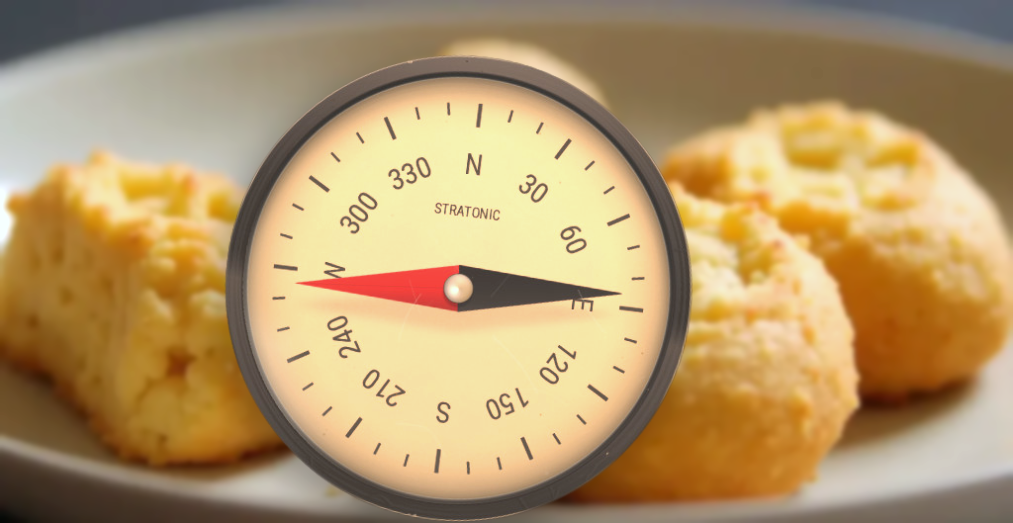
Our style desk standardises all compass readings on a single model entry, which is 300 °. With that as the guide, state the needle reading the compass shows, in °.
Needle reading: 265 °
